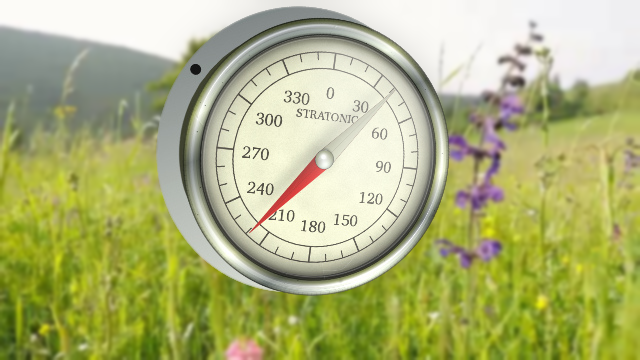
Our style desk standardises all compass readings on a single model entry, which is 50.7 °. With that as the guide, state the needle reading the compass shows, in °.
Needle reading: 220 °
